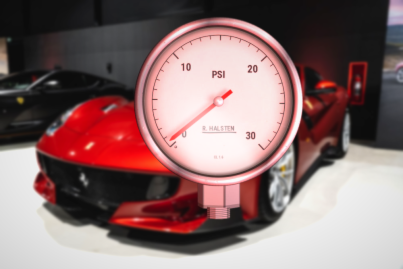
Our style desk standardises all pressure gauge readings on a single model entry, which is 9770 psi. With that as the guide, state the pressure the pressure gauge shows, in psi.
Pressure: 0.5 psi
